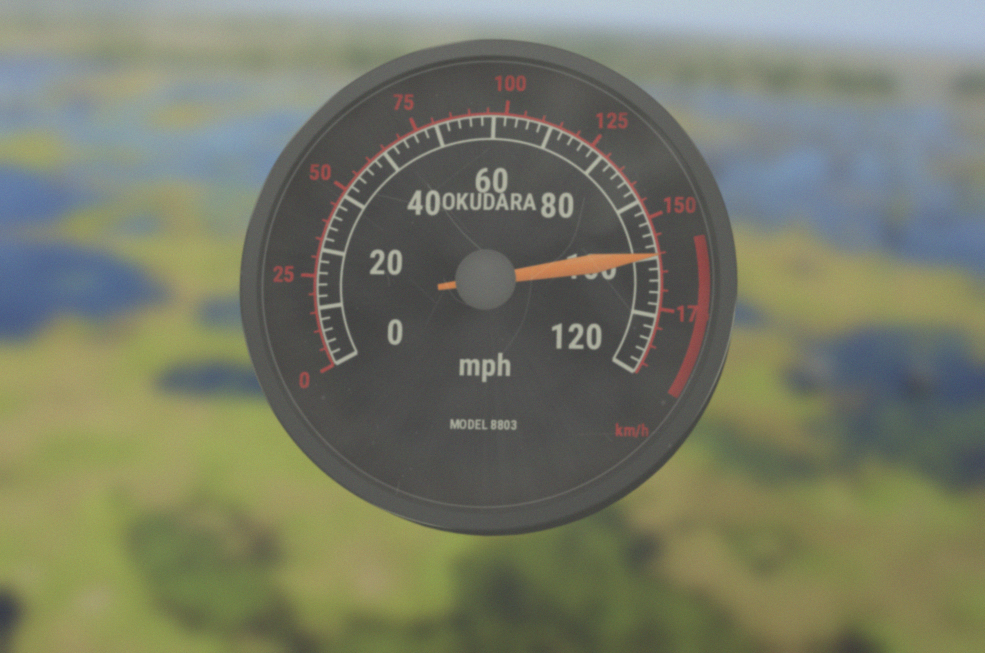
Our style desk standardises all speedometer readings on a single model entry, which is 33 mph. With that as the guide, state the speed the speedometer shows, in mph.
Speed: 100 mph
